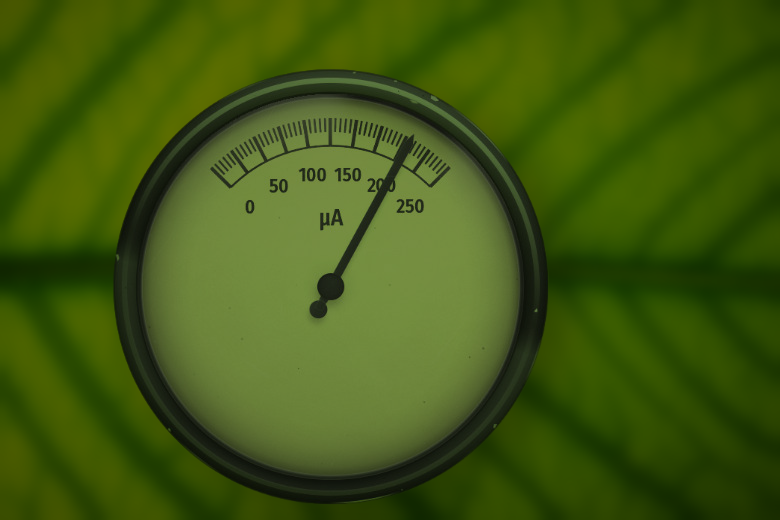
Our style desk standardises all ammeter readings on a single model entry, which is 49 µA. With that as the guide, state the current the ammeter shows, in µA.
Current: 205 µA
